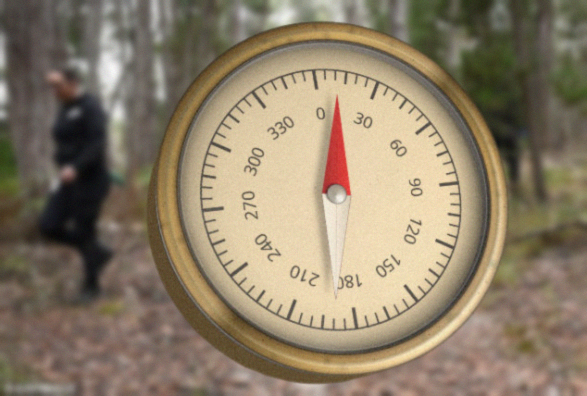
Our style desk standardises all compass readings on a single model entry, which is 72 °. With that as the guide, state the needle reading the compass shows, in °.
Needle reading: 10 °
